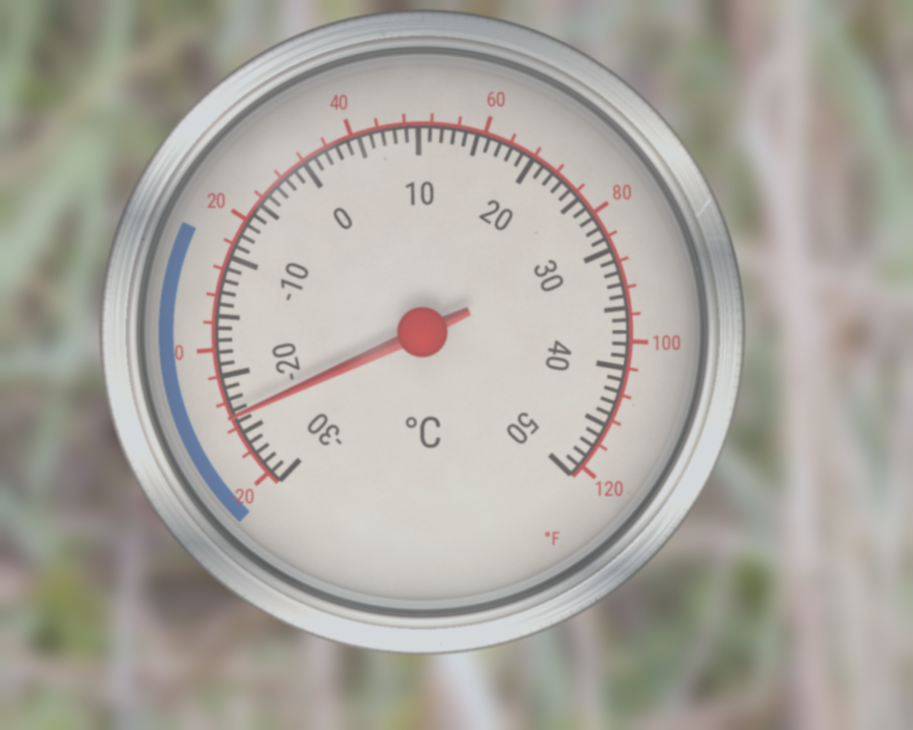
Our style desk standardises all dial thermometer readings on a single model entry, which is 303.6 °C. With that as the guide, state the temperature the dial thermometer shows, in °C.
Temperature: -23.5 °C
